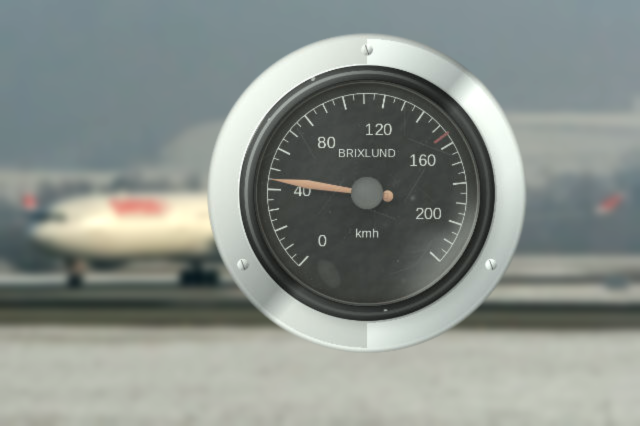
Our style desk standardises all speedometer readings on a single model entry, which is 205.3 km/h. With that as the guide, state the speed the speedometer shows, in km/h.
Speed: 45 km/h
